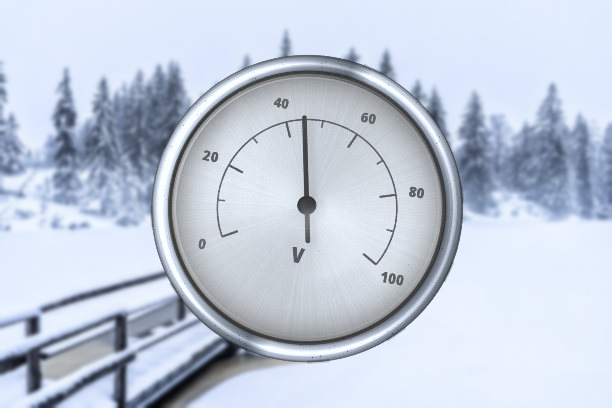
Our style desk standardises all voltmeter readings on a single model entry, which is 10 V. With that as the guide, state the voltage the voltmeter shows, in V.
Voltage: 45 V
